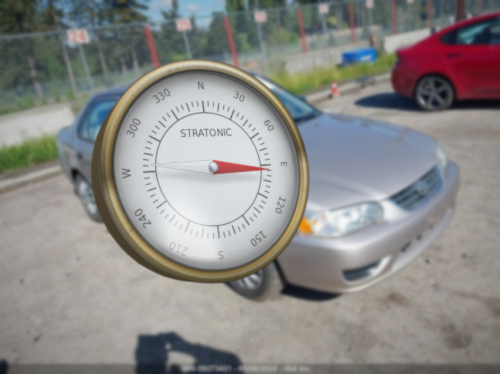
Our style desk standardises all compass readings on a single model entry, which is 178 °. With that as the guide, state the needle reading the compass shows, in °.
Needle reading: 95 °
